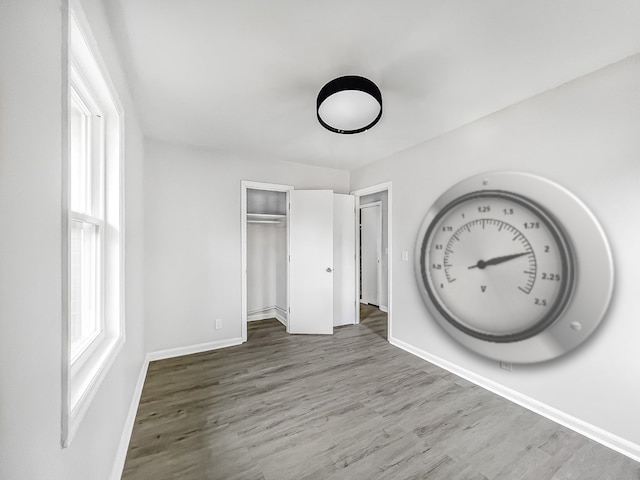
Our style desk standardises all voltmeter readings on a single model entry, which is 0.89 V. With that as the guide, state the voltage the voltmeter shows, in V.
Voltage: 2 V
